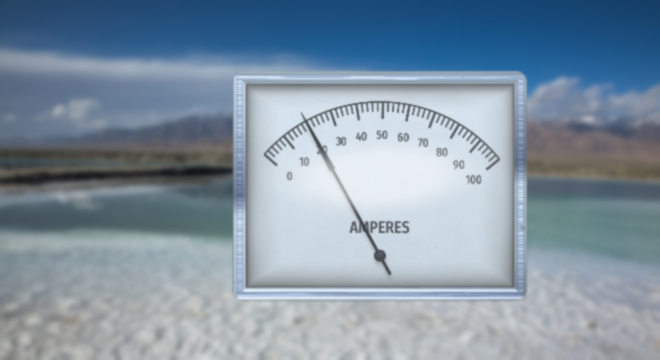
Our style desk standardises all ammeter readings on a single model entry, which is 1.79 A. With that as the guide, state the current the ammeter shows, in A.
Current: 20 A
